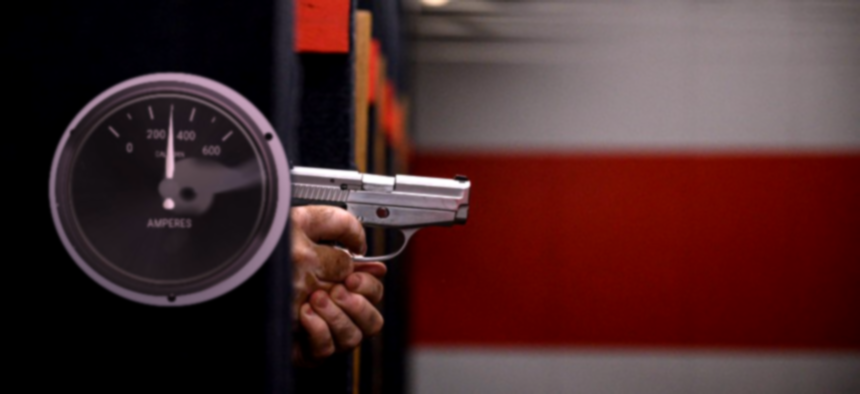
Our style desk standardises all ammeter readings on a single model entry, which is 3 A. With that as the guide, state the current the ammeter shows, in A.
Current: 300 A
